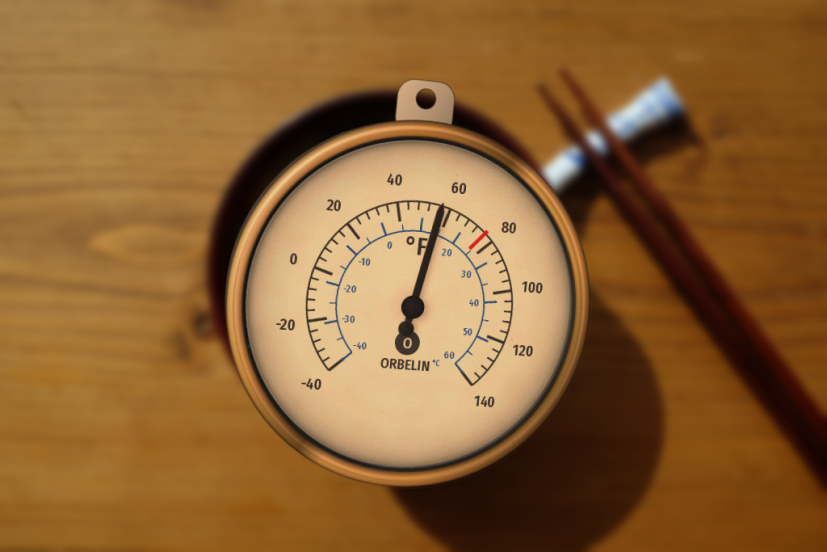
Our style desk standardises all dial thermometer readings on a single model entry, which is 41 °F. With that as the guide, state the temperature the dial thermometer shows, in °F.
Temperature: 56 °F
